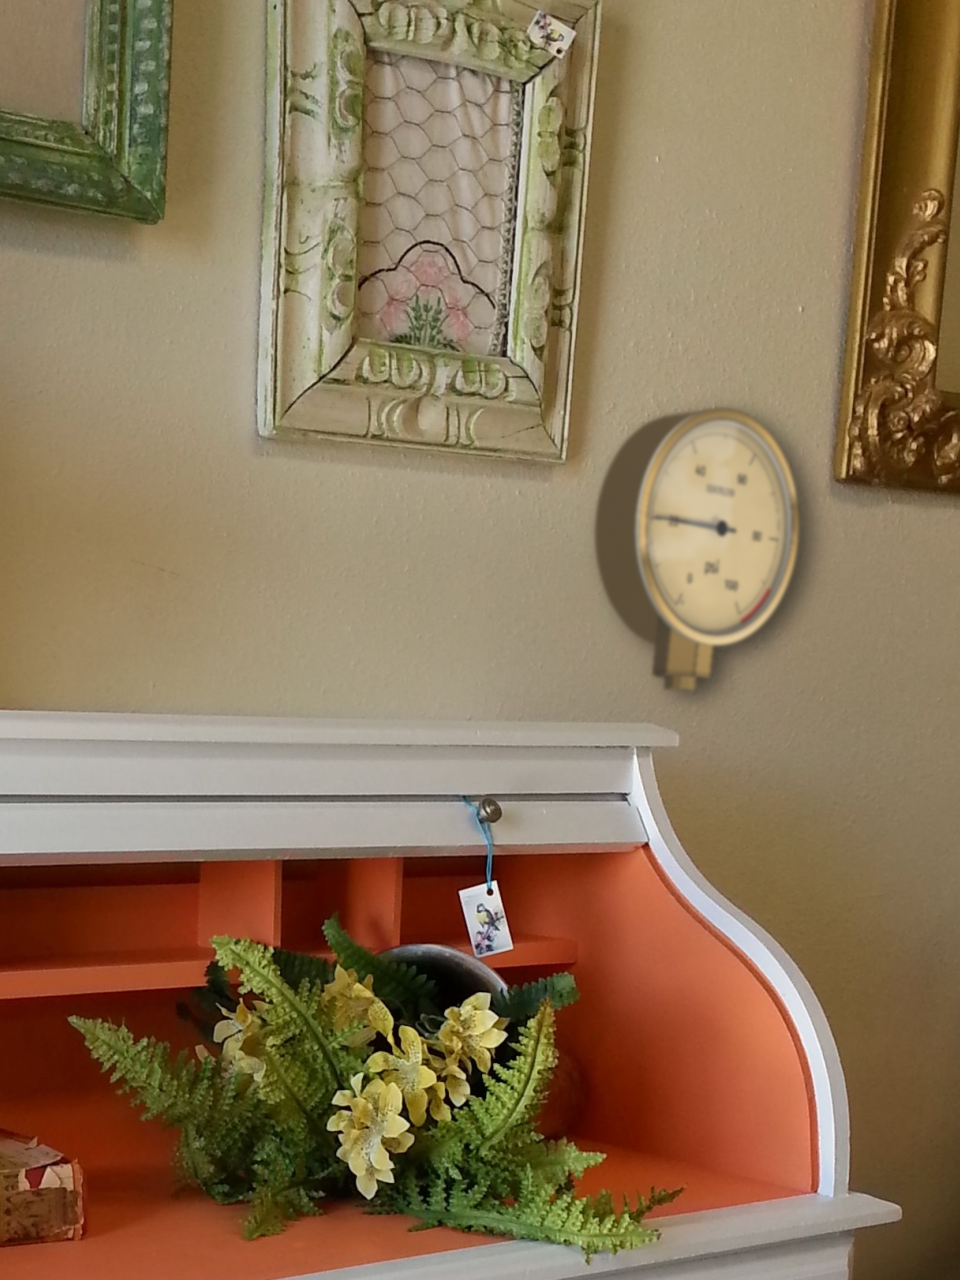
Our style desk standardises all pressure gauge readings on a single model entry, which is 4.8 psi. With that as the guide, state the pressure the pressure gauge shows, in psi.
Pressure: 20 psi
